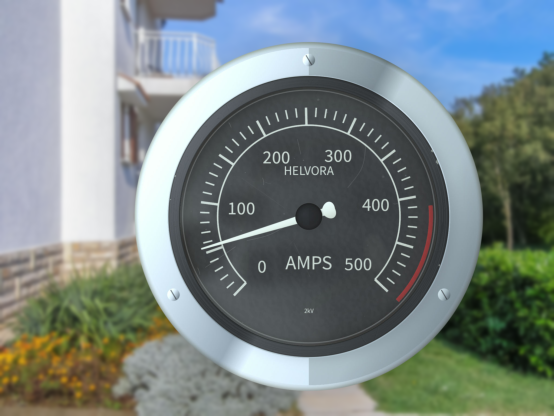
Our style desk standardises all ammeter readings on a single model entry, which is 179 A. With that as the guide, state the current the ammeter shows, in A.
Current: 55 A
